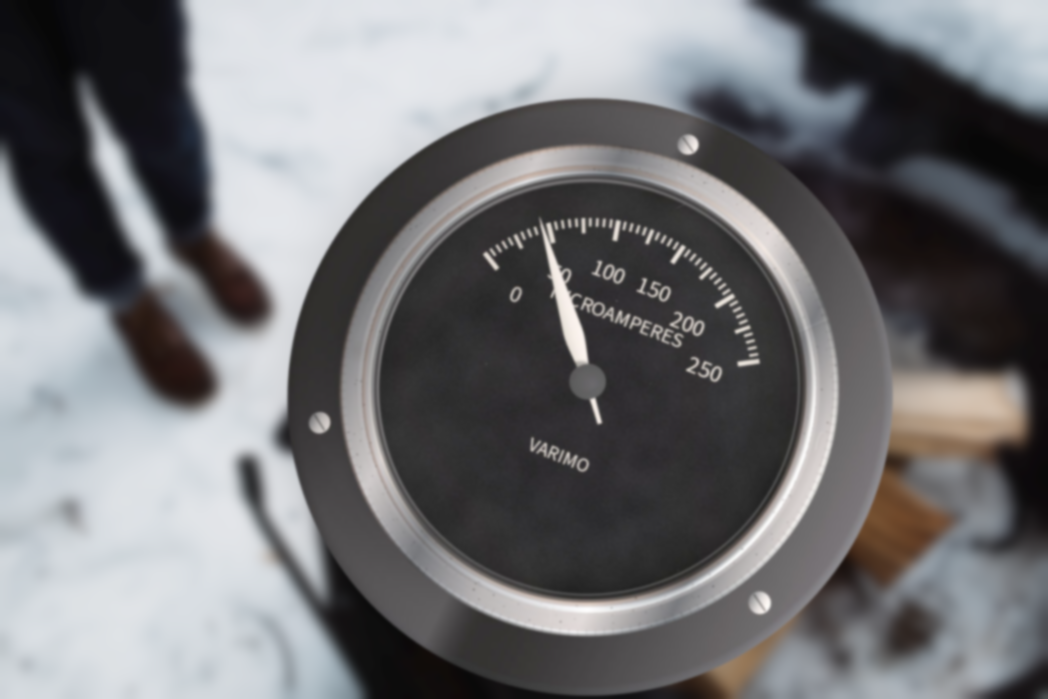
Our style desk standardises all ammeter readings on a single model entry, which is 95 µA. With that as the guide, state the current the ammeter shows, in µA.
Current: 45 µA
